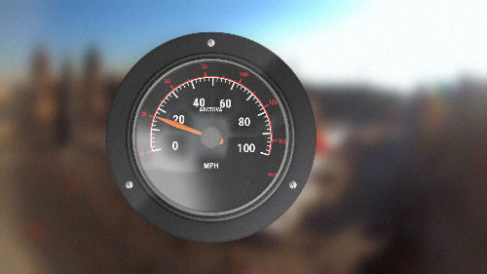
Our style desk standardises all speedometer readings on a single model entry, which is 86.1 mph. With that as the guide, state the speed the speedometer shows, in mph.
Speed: 16 mph
